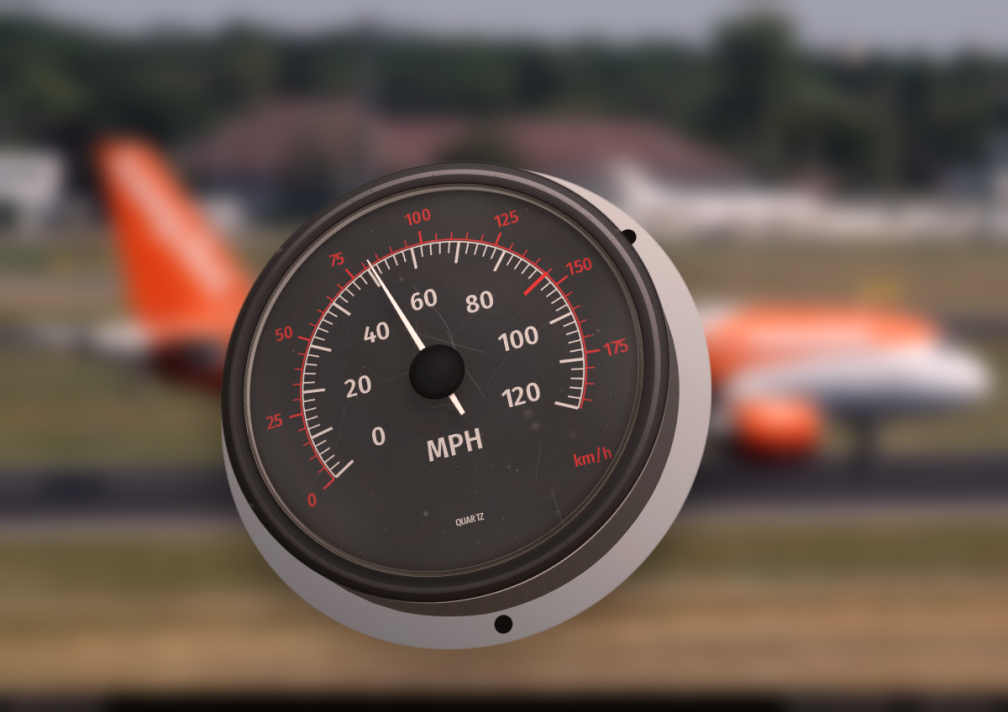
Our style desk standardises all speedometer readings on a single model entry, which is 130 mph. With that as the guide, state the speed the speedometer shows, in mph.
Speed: 51 mph
